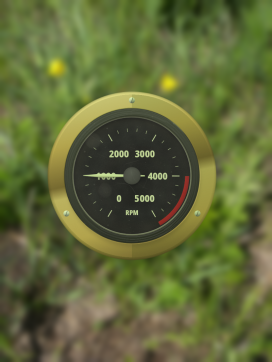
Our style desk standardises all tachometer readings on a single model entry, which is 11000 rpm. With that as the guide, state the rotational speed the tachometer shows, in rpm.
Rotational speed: 1000 rpm
